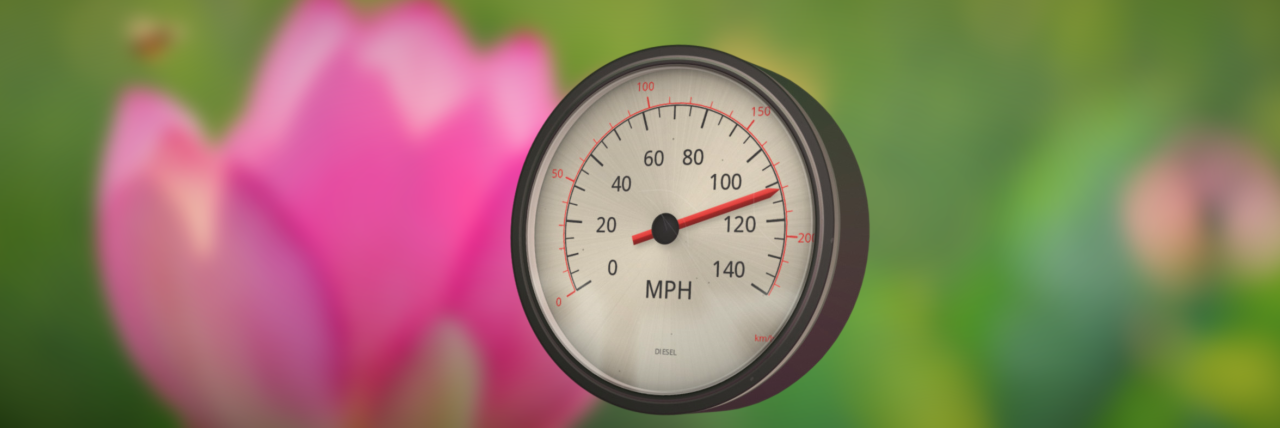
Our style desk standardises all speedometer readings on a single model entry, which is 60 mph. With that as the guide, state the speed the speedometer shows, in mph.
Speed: 112.5 mph
